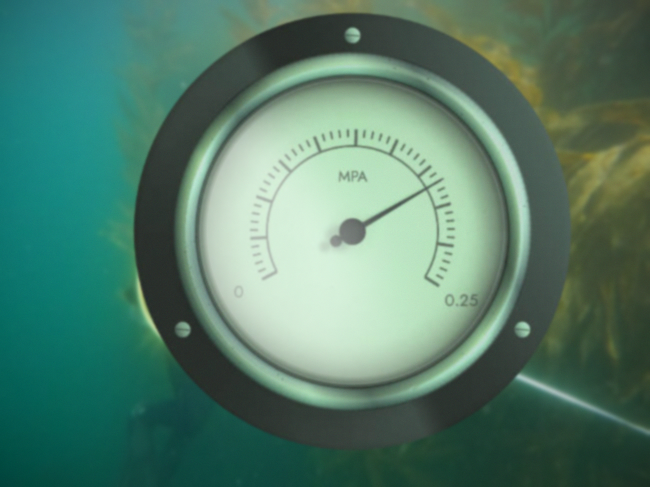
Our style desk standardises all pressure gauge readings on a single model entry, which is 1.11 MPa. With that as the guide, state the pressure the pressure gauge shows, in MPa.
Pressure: 0.185 MPa
